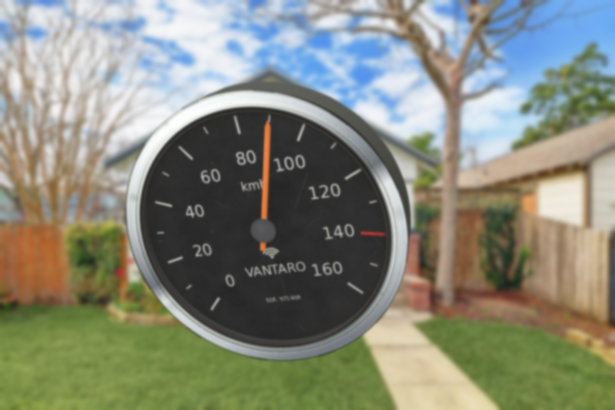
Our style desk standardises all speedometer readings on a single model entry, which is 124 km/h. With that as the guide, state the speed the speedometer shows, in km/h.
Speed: 90 km/h
